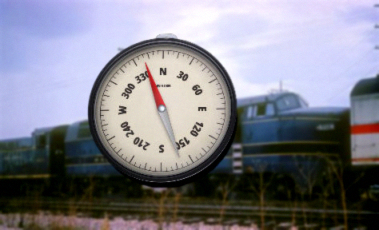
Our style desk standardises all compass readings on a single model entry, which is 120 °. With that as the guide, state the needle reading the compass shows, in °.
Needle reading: 340 °
